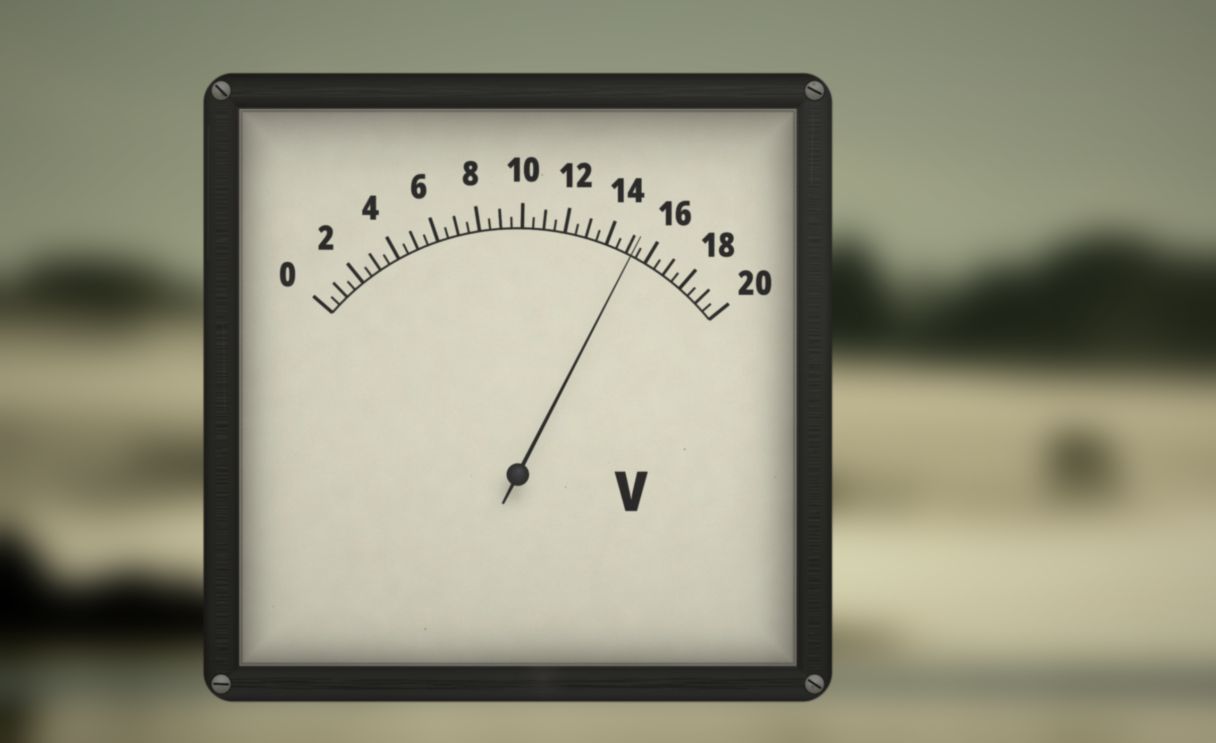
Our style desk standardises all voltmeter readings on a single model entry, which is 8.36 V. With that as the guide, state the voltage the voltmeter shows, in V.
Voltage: 15.25 V
